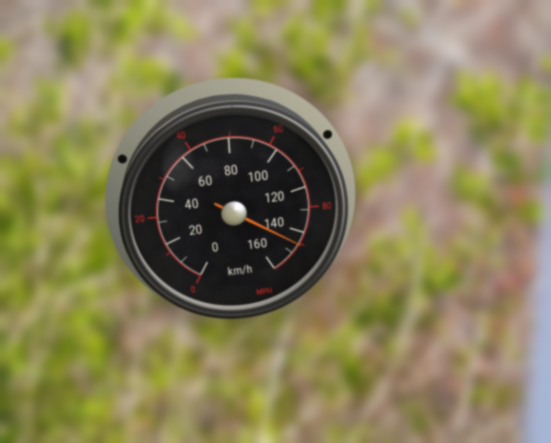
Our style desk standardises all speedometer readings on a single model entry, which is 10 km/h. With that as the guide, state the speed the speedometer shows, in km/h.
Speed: 145 km/h
